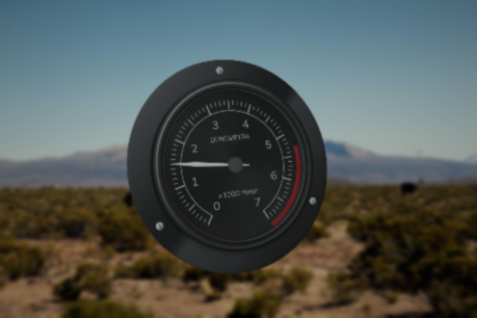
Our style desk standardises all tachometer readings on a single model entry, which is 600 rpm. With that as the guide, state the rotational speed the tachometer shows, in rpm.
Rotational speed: 1500 rpm
